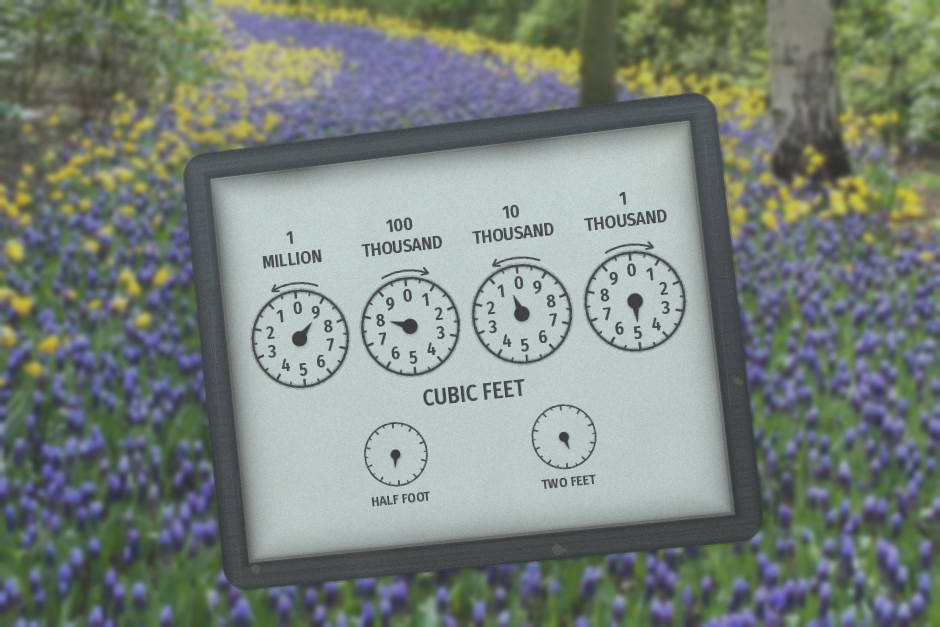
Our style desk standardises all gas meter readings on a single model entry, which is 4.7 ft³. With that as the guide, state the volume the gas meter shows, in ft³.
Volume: 880500 ft³
